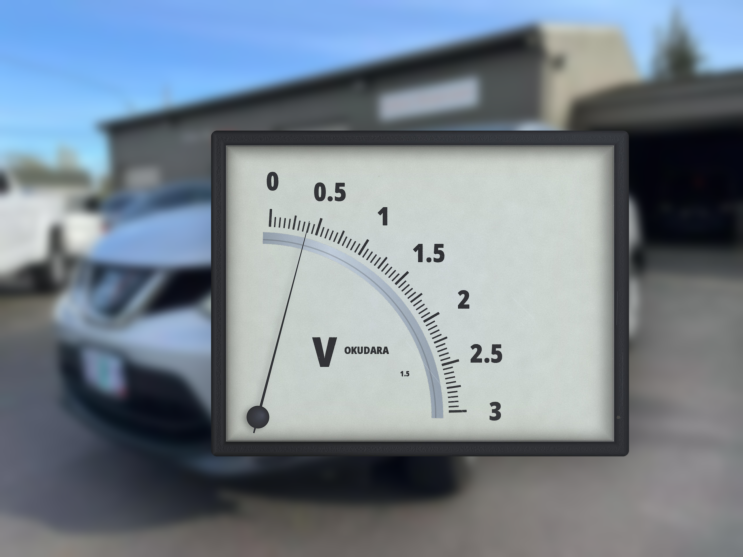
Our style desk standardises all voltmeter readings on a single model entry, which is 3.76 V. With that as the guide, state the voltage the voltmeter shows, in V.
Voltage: 0.4 V
